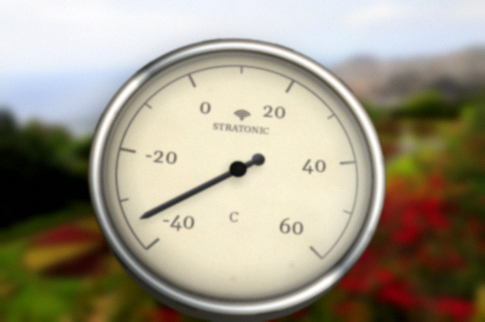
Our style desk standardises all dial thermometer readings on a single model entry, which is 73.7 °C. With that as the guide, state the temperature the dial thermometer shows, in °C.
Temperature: -35 °C
